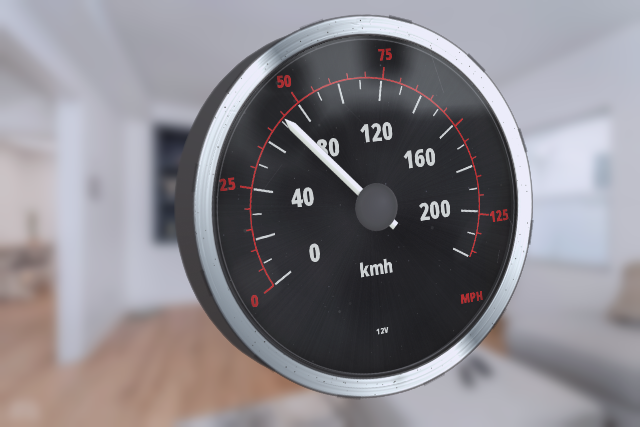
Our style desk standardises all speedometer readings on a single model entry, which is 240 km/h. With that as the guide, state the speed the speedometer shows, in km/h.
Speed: 70 km/h
